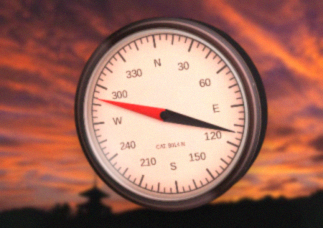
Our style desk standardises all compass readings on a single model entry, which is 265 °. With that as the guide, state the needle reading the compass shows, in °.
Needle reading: 290 °
